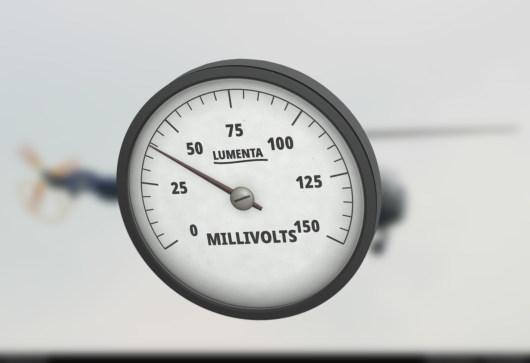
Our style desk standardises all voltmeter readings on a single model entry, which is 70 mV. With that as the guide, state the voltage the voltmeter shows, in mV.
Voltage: 40 mV
